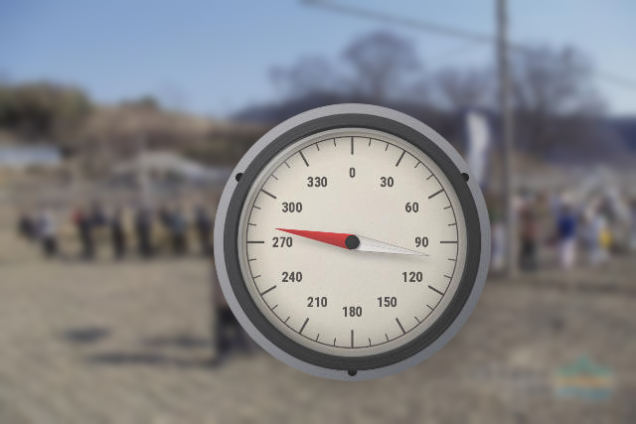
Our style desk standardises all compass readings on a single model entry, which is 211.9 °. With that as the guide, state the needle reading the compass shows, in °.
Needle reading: 280 °
